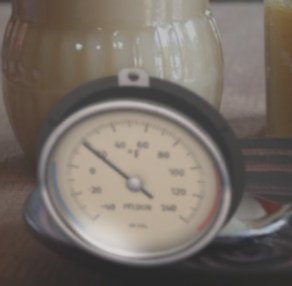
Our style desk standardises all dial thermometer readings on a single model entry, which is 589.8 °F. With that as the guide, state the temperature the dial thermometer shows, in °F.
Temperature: 20 °F
